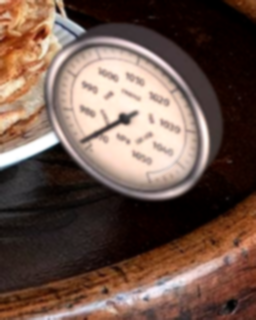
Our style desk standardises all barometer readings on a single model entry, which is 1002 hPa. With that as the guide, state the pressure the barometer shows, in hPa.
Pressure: 972 hPa
